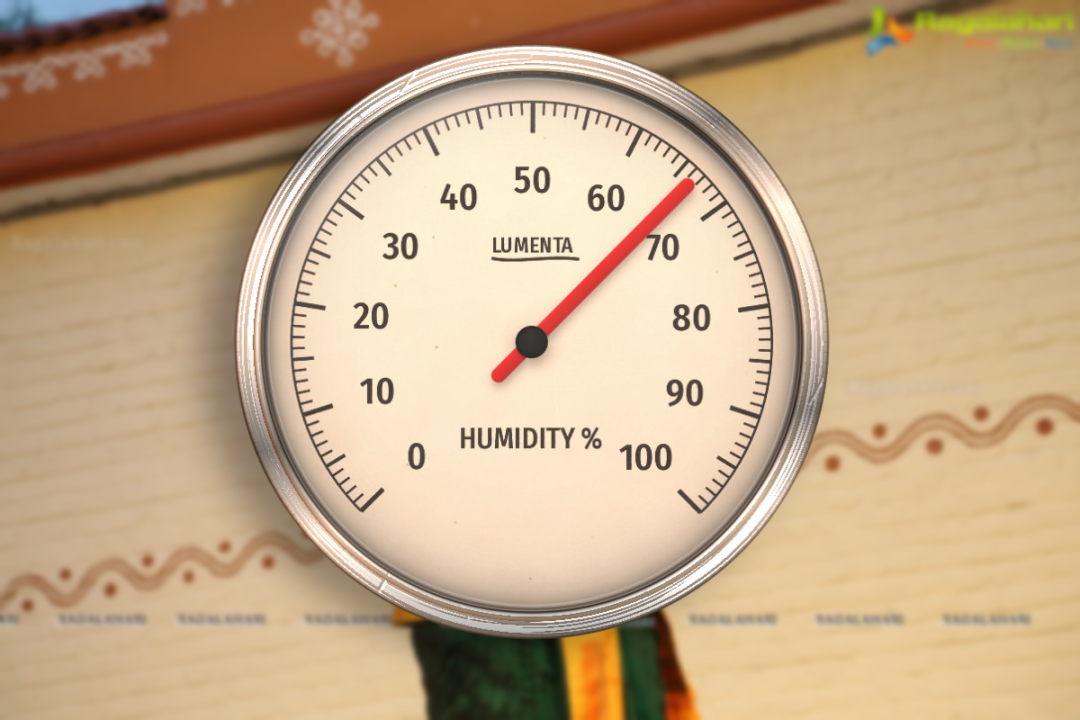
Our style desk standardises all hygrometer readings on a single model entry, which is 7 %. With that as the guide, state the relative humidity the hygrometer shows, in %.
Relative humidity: 66.5 %
